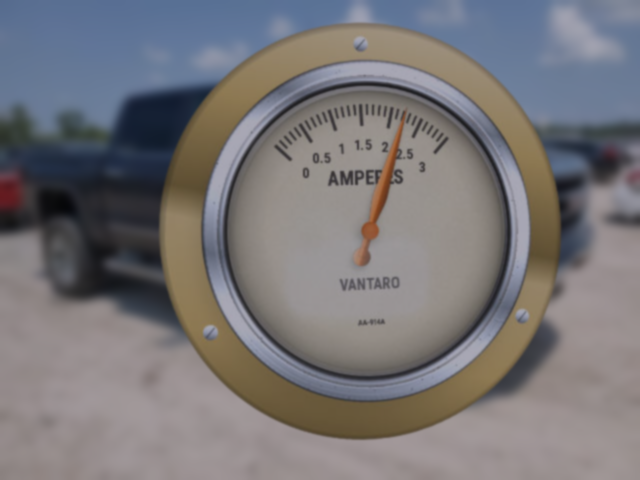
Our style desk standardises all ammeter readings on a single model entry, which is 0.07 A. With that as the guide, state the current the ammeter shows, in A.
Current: 2.2 A
